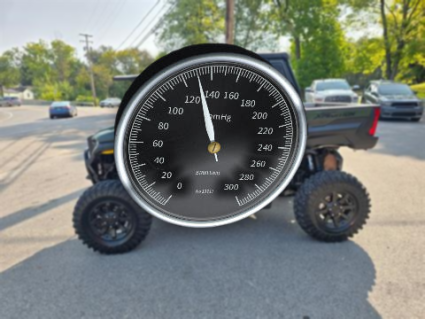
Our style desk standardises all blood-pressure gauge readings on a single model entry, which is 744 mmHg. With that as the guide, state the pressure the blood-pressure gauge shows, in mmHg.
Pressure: 130 mmHg
